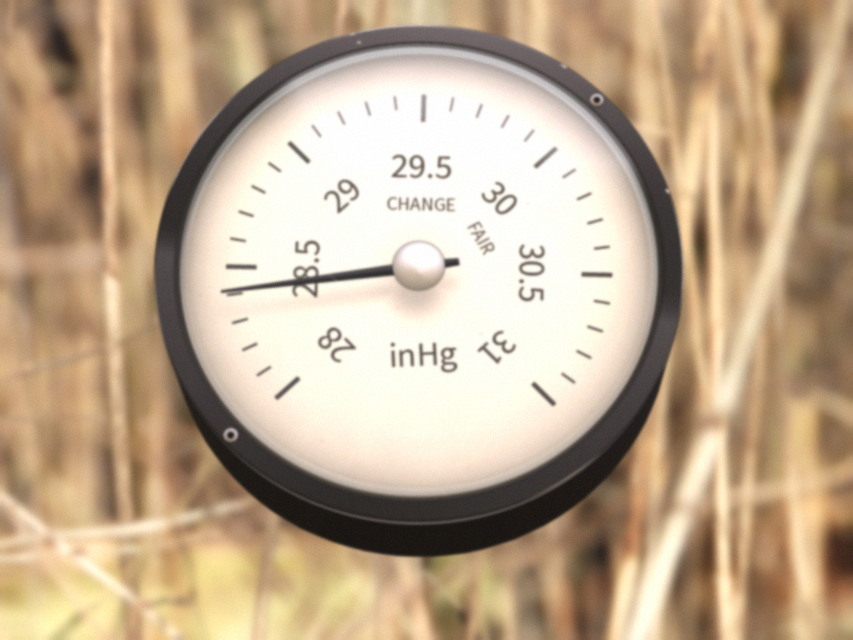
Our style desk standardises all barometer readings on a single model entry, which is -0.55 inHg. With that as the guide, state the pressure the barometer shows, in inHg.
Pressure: 28.4 inHg
